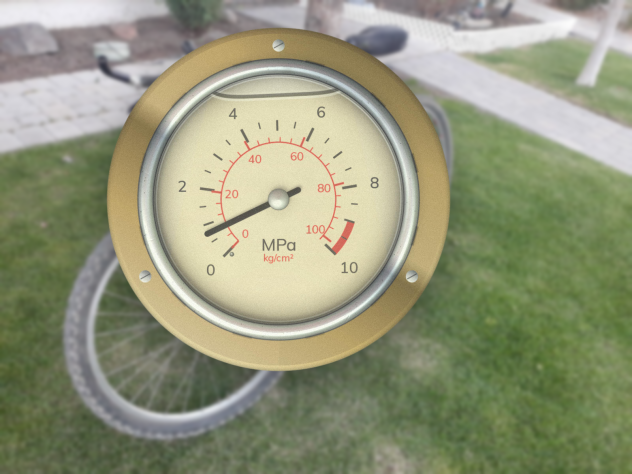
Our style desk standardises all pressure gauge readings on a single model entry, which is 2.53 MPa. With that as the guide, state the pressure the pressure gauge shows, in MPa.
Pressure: 0.75 MPa
